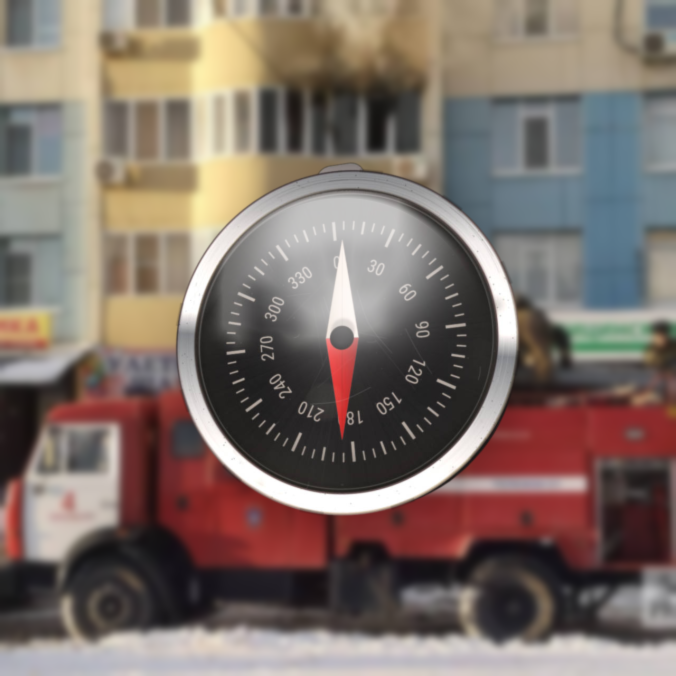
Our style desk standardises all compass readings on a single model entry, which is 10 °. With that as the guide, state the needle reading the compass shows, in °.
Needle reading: 185 °
